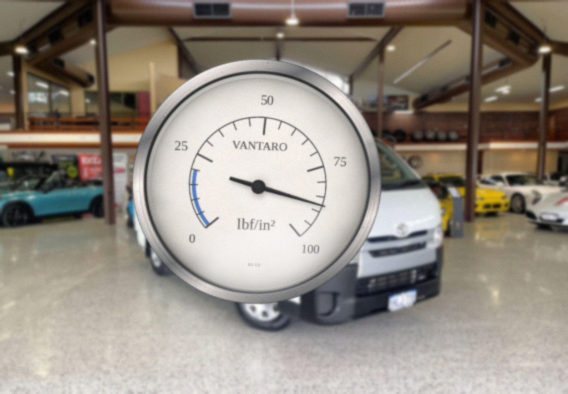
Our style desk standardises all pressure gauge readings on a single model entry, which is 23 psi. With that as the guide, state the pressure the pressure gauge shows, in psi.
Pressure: 87.5 psi
